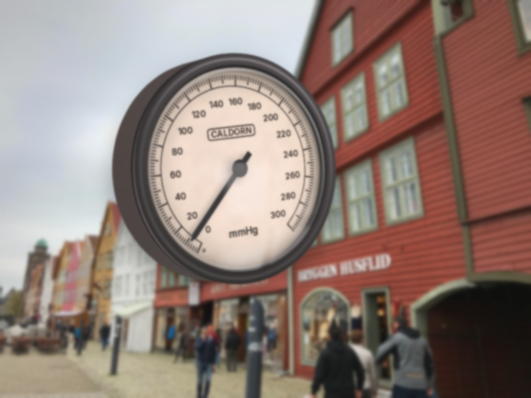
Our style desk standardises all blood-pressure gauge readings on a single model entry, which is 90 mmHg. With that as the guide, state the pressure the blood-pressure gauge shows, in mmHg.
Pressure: 10 mmHg
